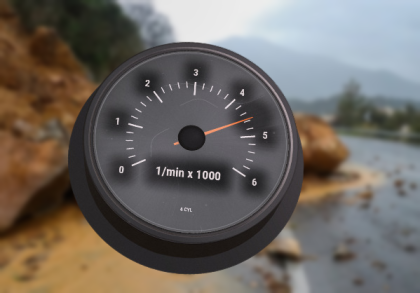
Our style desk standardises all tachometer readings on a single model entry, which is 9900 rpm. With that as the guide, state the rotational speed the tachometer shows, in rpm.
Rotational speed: 4600 rpm
